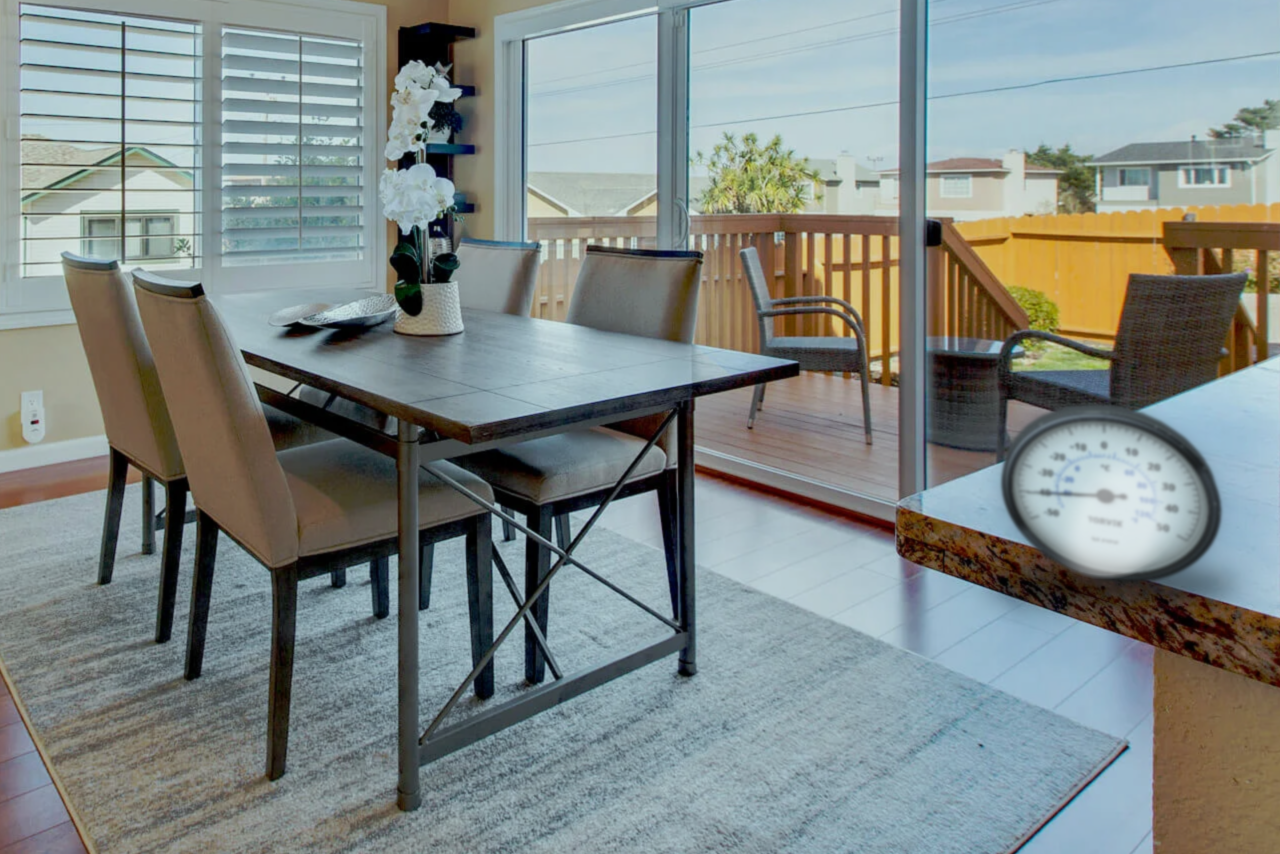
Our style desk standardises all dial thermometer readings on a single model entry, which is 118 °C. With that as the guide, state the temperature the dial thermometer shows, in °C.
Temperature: -40 °C
